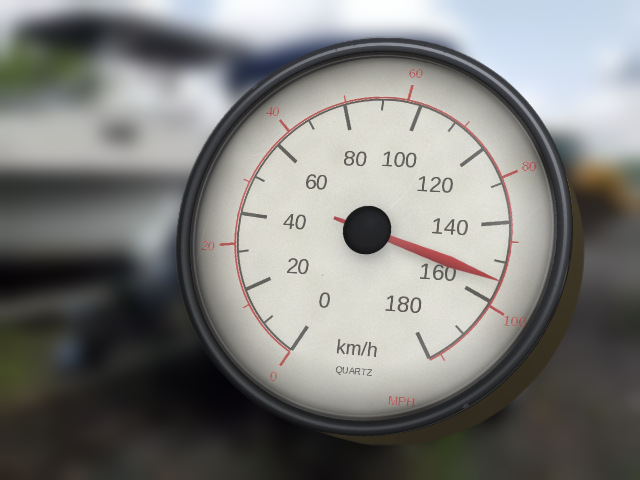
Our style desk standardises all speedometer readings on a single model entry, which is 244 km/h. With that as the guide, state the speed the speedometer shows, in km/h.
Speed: 155 km/h
